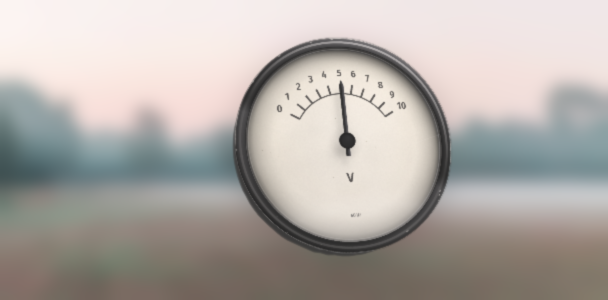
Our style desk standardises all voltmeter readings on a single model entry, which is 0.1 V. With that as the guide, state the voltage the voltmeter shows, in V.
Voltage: 5 V
